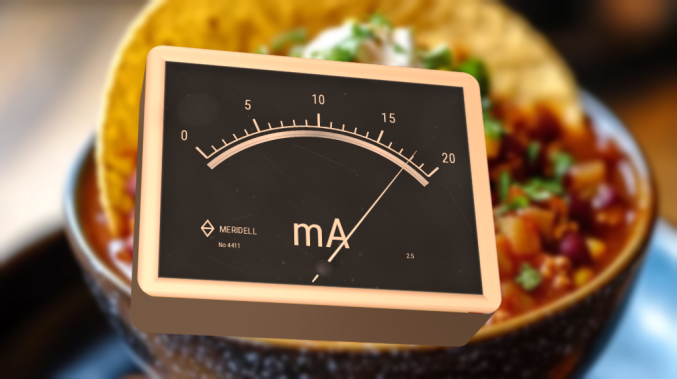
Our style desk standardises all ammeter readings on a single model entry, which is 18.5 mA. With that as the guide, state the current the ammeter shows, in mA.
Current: 18 mA
